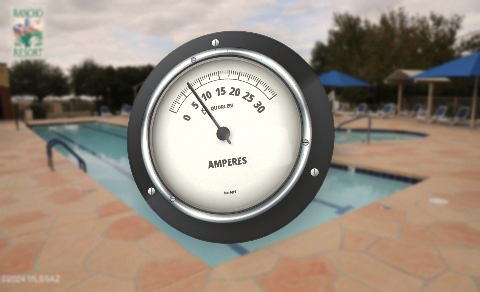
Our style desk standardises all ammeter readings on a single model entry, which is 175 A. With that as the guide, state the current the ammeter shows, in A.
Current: 7.5 A
